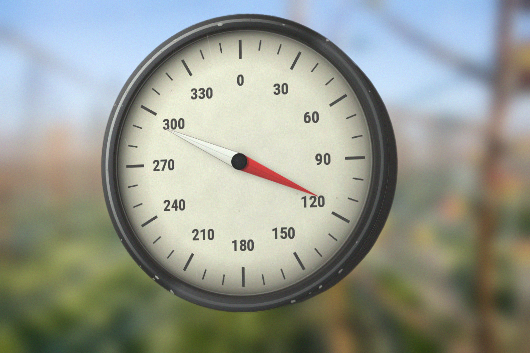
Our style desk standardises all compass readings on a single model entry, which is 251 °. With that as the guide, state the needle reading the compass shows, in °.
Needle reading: 115 °
